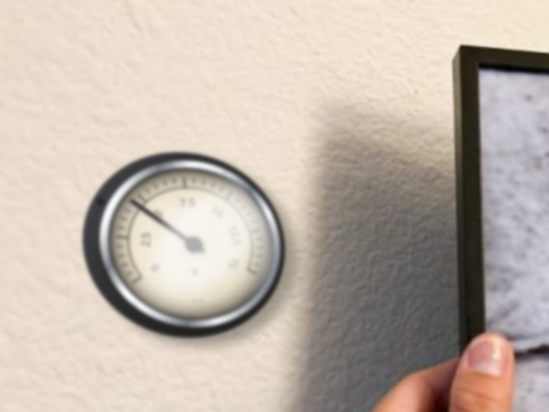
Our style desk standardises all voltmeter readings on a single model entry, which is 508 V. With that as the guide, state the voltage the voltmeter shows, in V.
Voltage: 4.5 V
